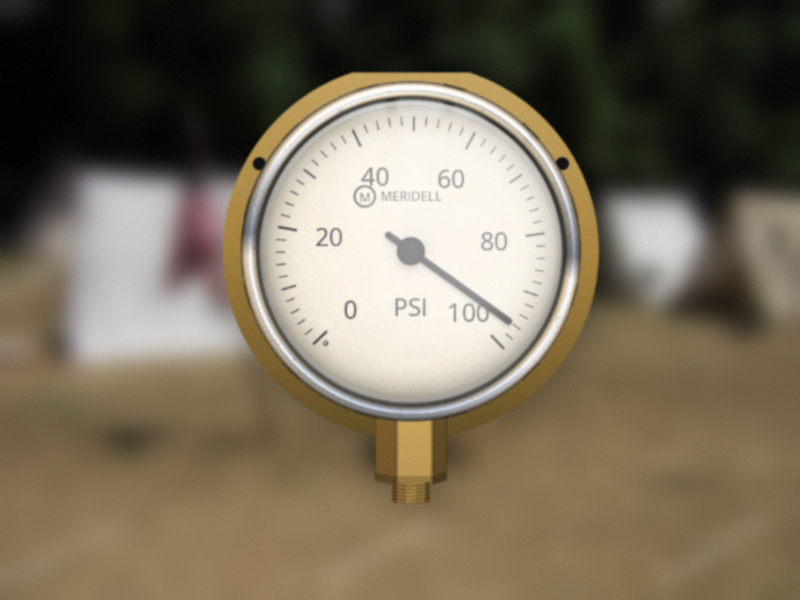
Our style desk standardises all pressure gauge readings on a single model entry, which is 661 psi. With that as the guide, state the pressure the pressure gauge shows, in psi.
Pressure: 96 psi
